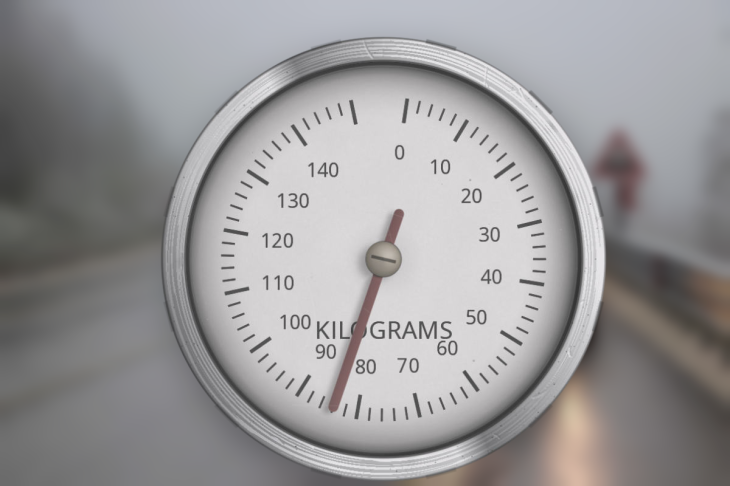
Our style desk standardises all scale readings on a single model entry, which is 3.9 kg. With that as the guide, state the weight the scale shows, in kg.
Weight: 84 kg
